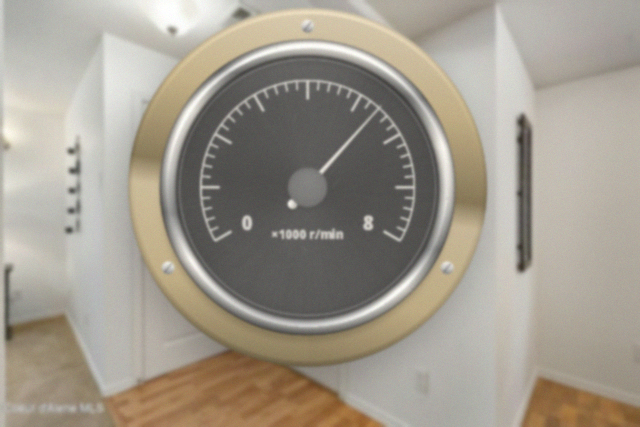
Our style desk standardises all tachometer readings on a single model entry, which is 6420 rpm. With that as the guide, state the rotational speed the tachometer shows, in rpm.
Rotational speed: 5400 rpm
